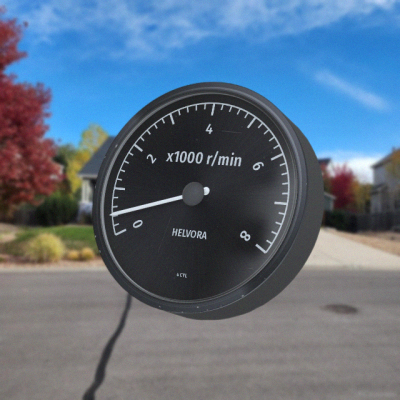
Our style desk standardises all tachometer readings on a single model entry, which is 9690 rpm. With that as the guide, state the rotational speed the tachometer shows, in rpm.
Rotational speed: 400 rpm
